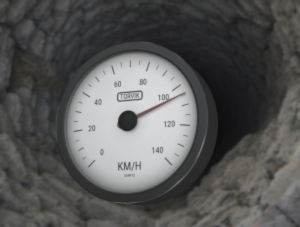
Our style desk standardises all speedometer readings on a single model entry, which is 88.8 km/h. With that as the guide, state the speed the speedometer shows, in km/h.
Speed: 105 km/h
